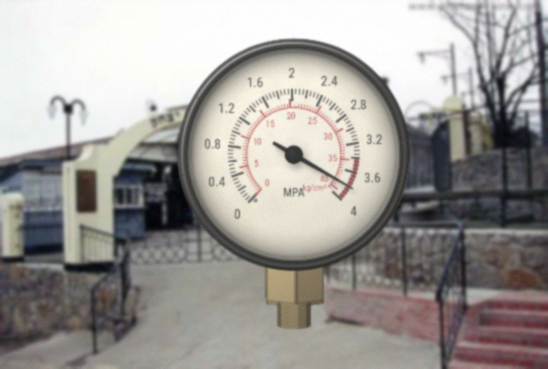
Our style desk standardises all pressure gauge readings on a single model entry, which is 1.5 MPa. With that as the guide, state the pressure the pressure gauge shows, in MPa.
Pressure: 3.8 MPa
